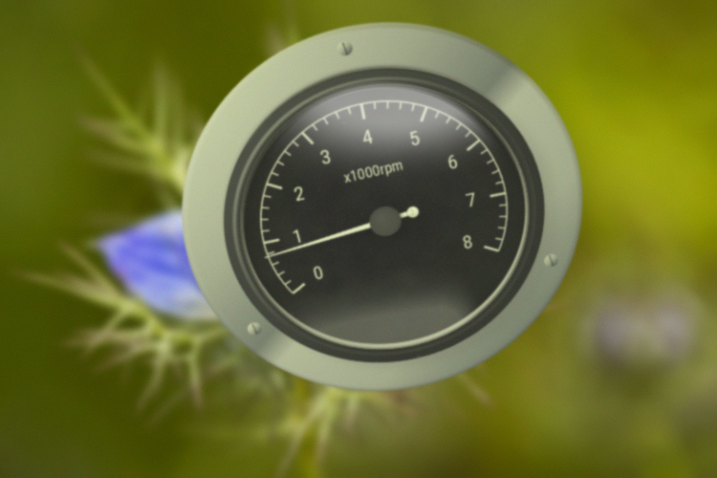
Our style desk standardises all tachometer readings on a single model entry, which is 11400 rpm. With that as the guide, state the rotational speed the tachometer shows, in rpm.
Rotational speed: 800 rpm
